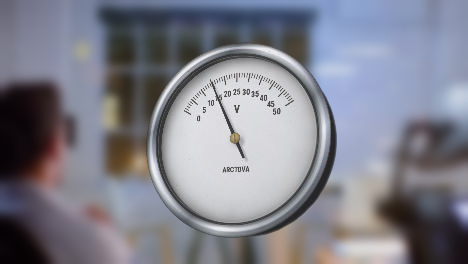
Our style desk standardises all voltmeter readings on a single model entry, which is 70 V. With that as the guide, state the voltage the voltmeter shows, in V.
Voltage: 15 V
